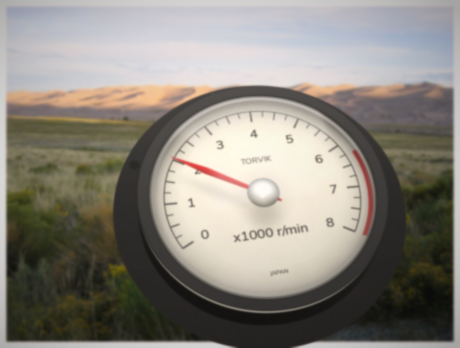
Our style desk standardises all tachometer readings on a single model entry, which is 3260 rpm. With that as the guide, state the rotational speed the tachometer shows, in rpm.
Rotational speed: 2000 rpm
